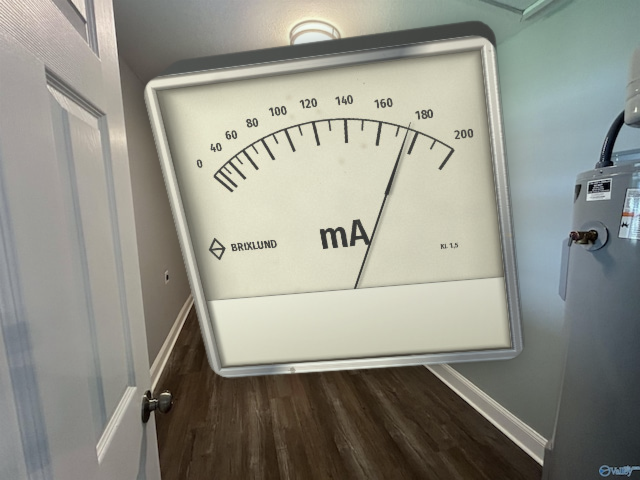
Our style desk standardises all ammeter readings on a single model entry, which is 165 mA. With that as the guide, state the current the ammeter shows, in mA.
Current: 175 mA
